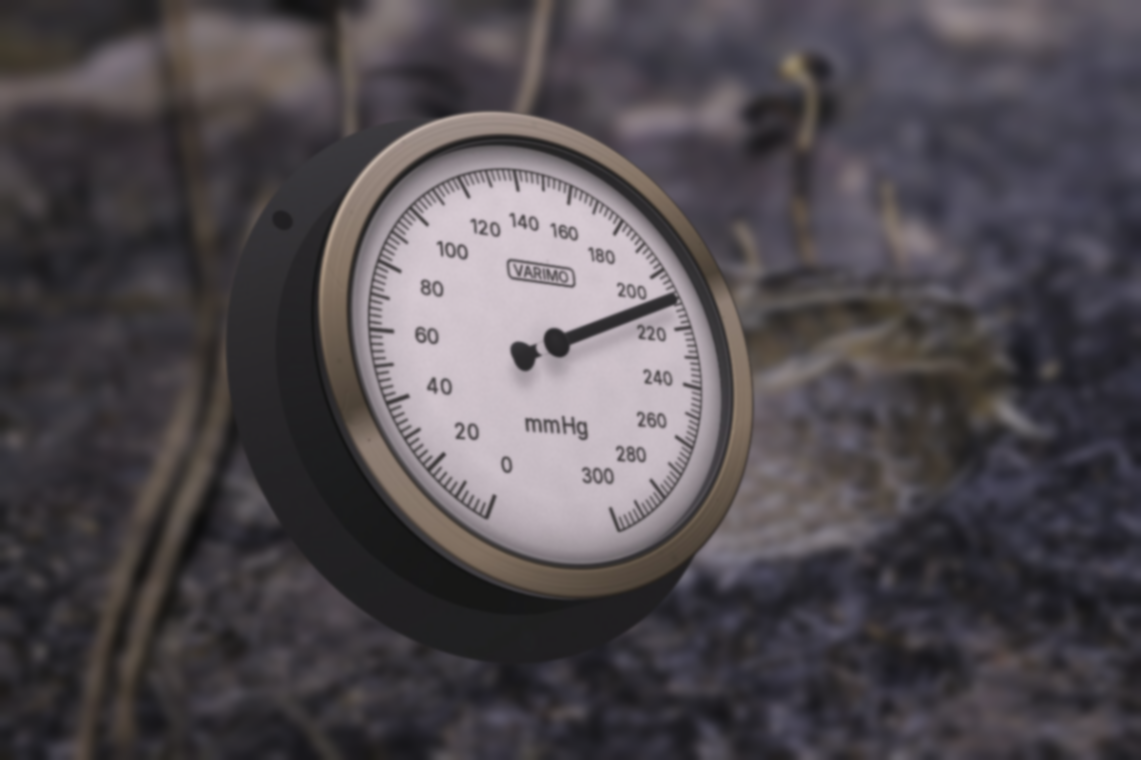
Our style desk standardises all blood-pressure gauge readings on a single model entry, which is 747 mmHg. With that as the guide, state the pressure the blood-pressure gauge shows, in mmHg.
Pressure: 210 mmHg
